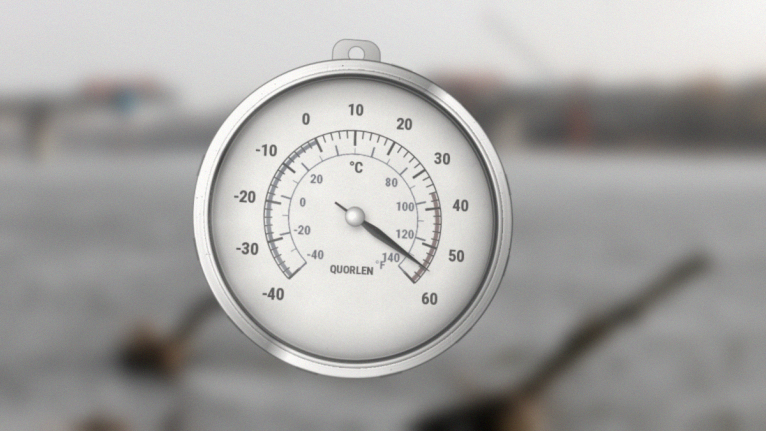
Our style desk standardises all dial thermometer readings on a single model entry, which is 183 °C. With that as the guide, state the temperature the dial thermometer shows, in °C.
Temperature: 56 °C
